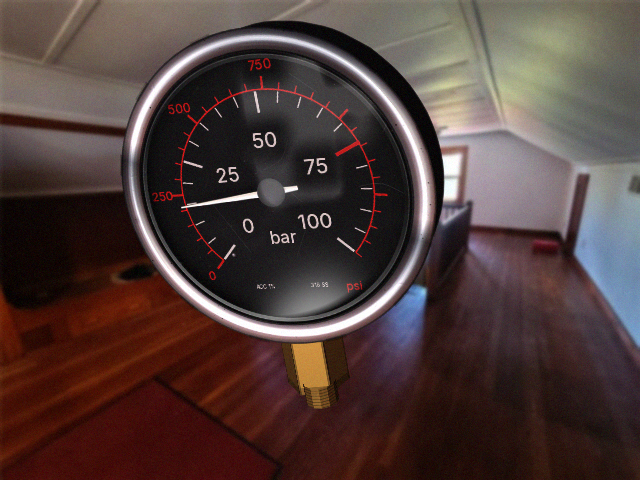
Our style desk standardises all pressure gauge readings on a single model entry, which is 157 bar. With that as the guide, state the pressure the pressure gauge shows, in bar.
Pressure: 15 bar
